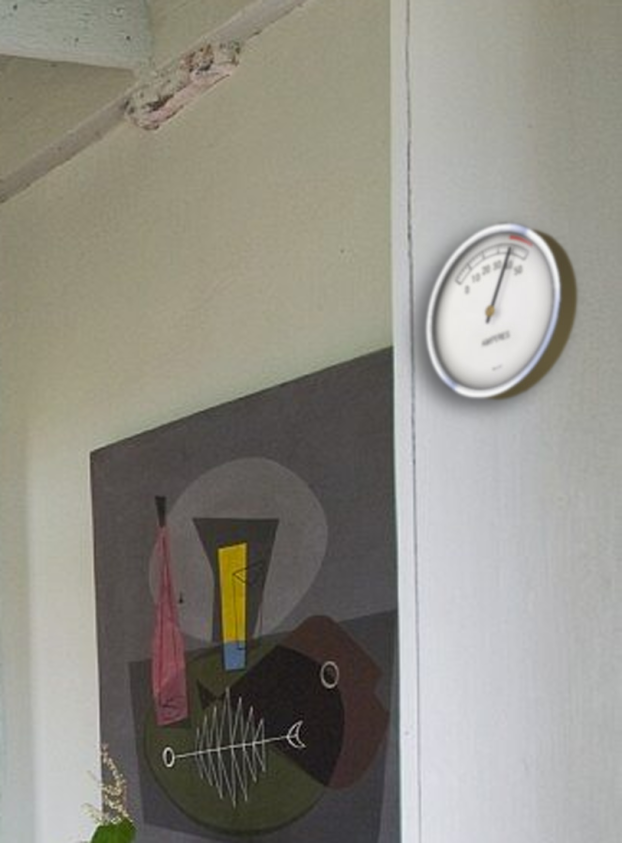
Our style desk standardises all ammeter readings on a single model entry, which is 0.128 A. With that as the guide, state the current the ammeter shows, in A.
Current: 40 A
